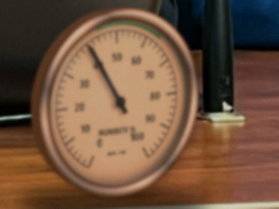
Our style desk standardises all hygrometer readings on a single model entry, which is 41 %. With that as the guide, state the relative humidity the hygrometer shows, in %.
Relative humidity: 40 %
